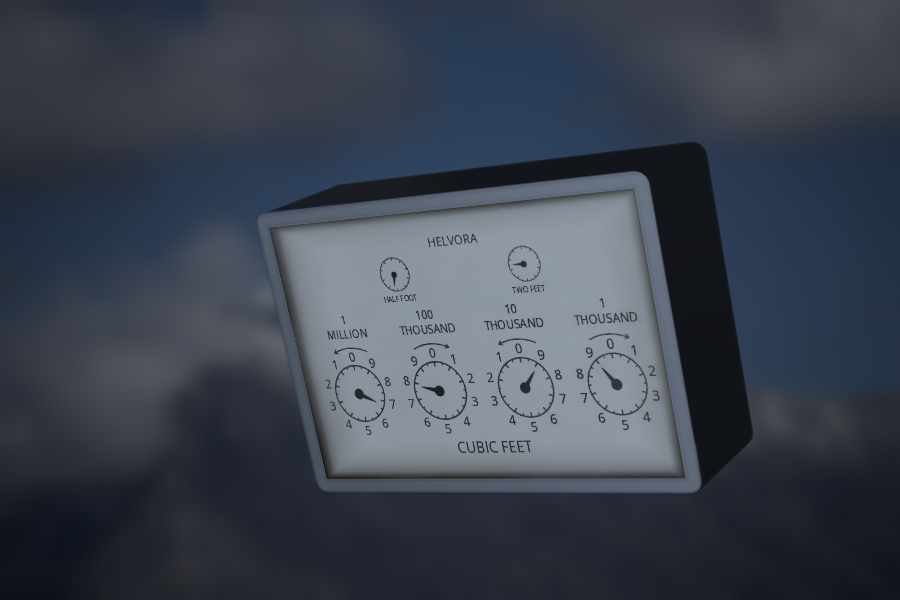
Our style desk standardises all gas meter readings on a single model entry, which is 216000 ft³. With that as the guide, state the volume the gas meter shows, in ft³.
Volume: 678900 ft³
